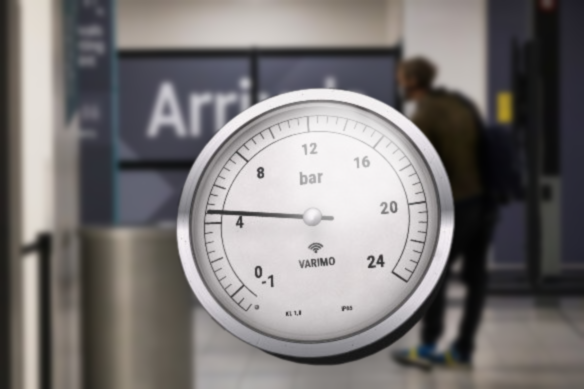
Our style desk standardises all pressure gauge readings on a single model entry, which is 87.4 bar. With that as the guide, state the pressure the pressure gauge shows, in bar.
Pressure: 4.5 bar
